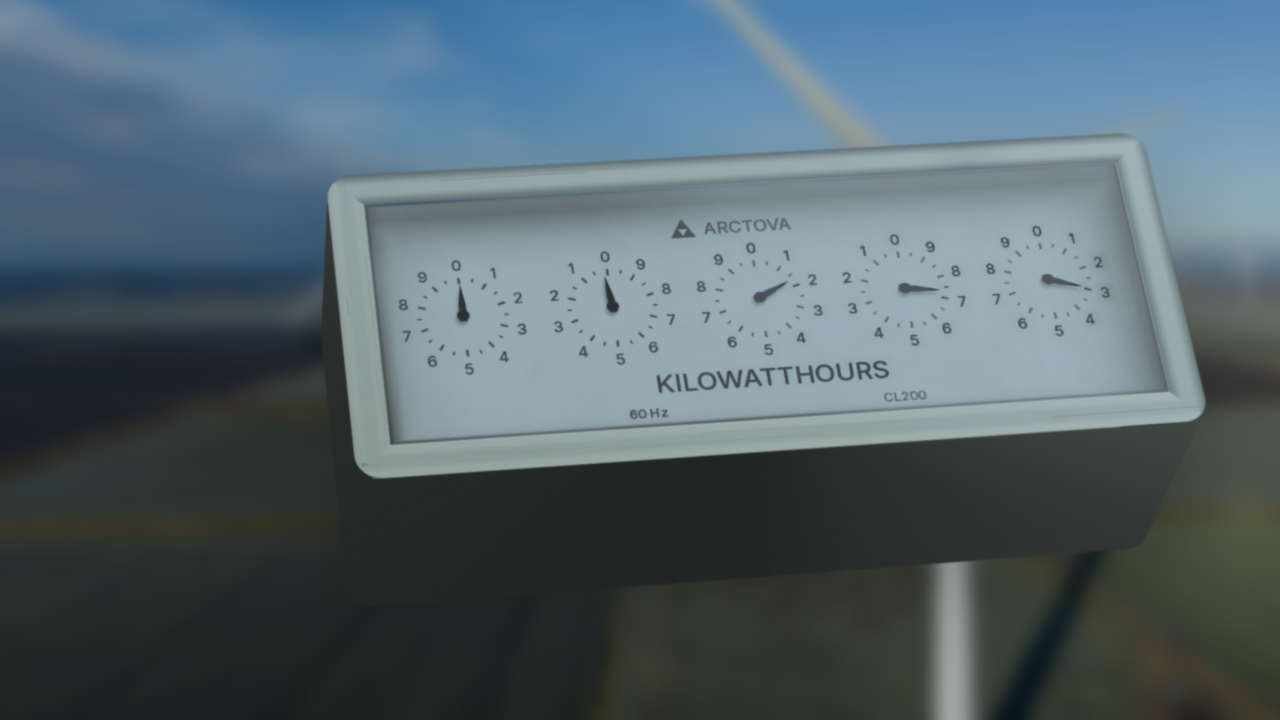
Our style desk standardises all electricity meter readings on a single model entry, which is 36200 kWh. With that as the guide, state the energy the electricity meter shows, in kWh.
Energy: 173 kWh
